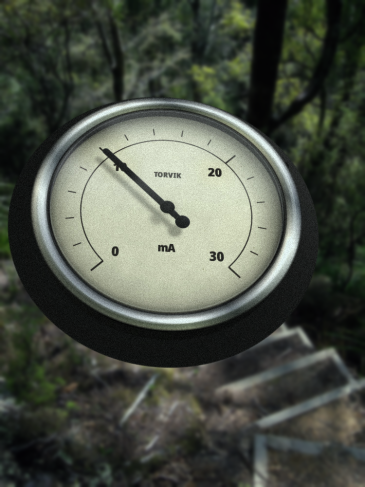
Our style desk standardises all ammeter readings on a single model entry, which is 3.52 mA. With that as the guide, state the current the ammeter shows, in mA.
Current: 10 mA
